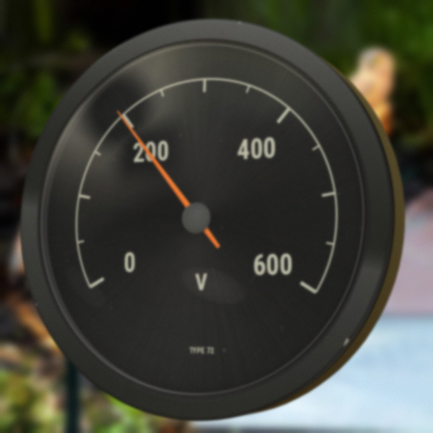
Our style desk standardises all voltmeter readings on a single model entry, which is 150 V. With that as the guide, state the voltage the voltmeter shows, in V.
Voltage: 200 V
